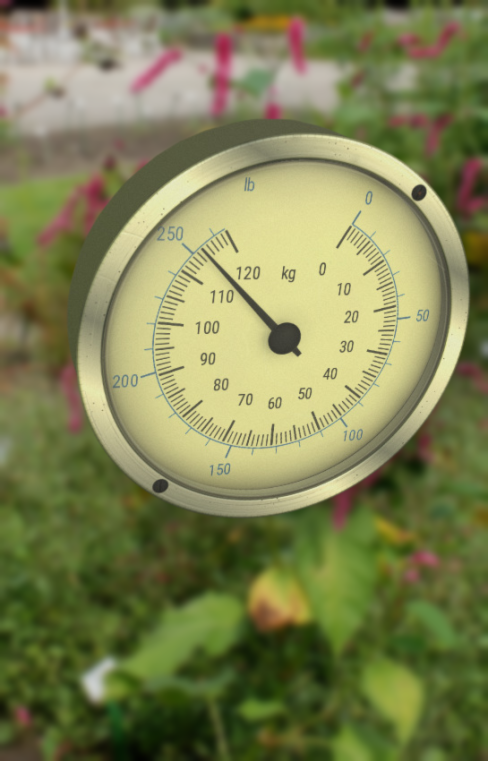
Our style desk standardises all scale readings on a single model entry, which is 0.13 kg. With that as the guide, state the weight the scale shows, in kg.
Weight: 115 kg
